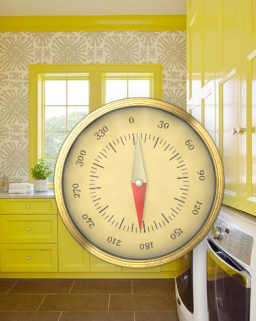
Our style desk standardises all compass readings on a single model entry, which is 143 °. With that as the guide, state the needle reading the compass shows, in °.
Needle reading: 185 °
